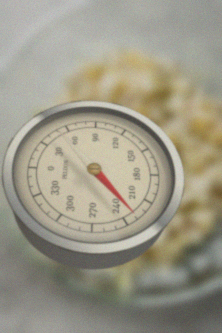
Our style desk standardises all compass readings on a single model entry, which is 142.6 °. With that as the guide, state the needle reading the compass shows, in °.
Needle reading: 230 °
